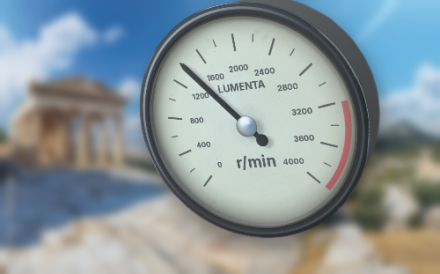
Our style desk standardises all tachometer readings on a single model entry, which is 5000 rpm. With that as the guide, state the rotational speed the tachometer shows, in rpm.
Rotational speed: 1400 rpm
